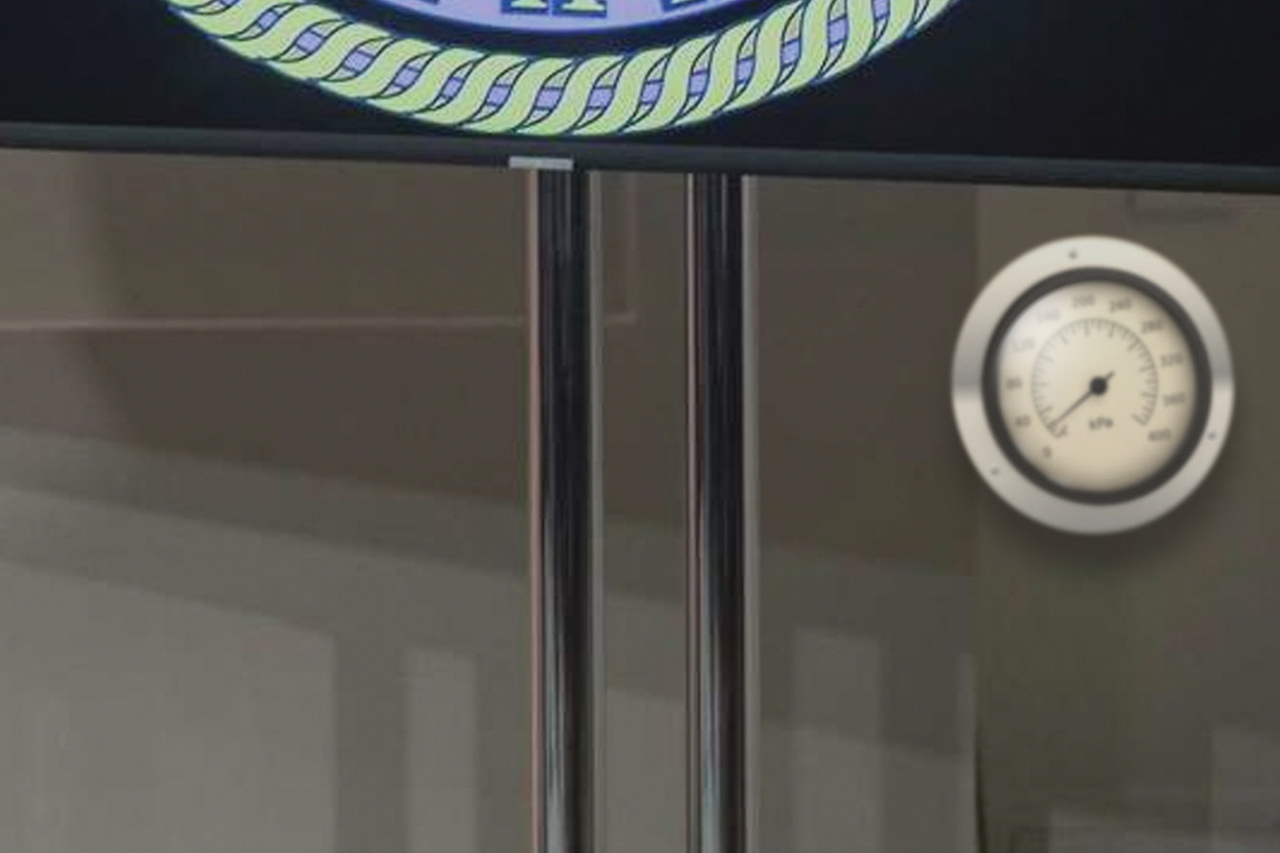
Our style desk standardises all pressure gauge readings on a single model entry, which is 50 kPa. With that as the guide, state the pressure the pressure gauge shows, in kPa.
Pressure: 20 kPa
